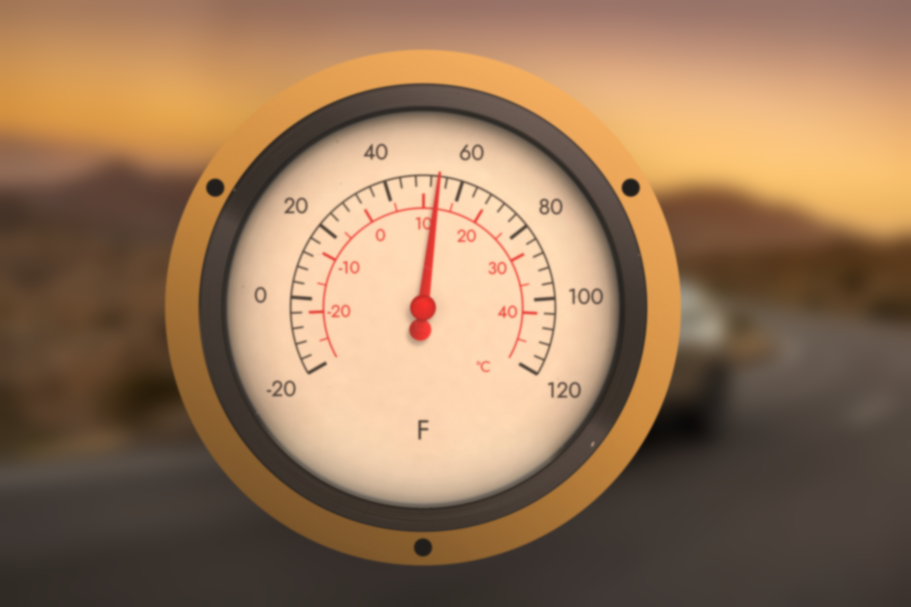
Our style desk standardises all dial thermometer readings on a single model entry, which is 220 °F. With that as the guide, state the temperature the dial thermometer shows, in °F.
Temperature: 54 °F
